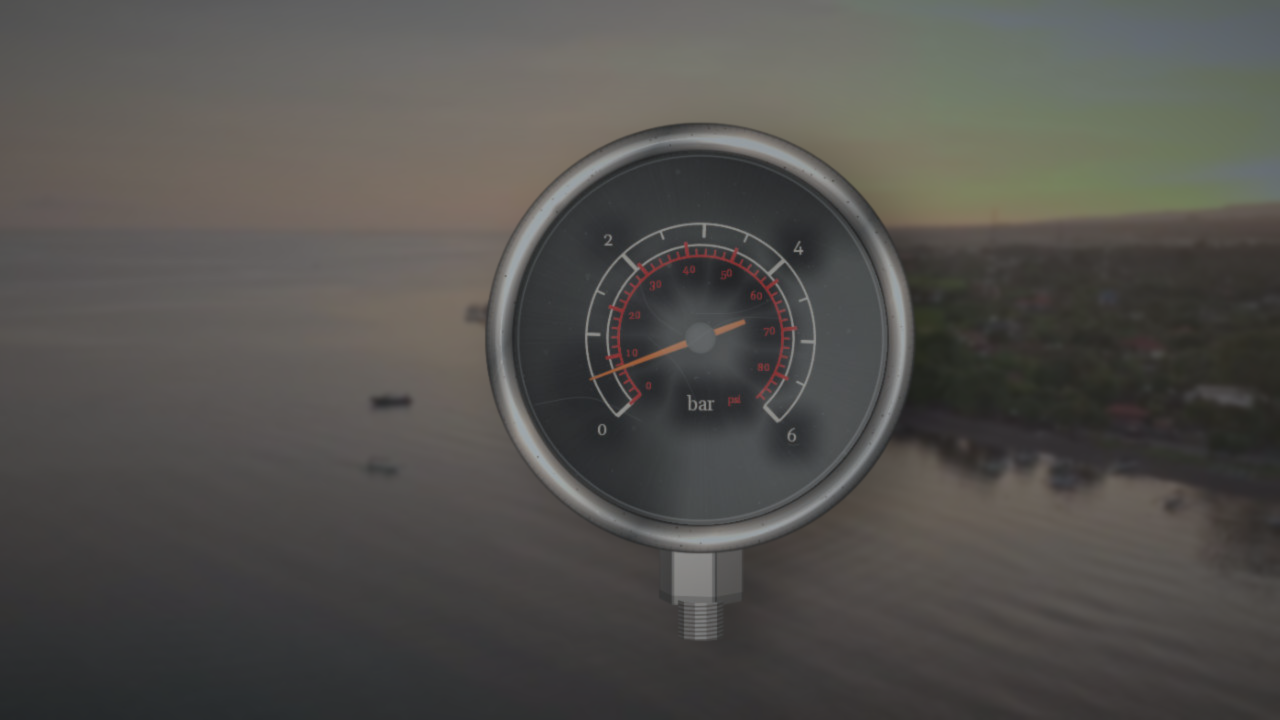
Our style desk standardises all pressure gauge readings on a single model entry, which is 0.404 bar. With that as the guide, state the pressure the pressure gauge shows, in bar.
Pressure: 0.5 bar
